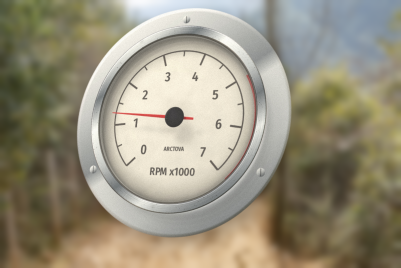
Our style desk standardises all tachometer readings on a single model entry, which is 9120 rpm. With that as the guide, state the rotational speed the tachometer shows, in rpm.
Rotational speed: 1250 rpm
